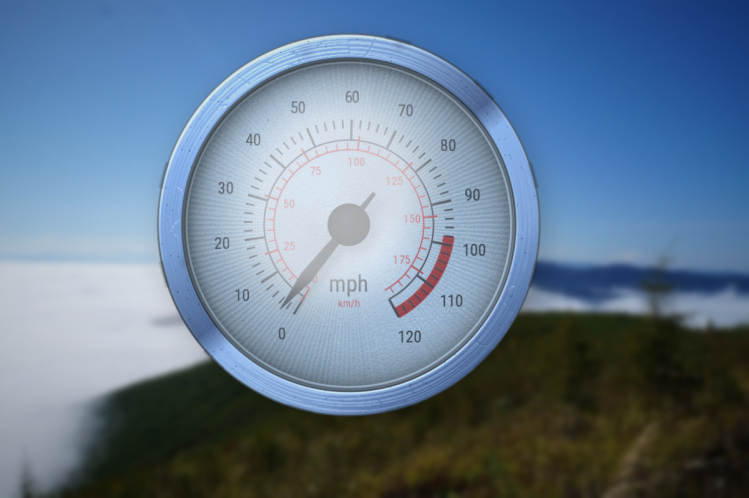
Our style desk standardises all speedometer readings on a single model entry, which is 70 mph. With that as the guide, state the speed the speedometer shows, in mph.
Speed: 3 mph
